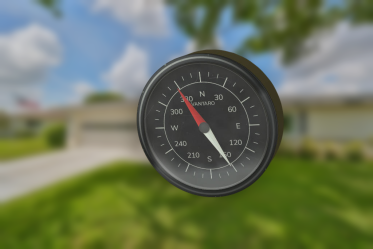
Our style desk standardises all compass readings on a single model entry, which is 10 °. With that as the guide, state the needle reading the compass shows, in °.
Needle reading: 330 °
